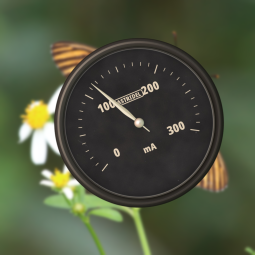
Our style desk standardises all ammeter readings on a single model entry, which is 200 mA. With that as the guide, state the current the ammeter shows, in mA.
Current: 115 mA
